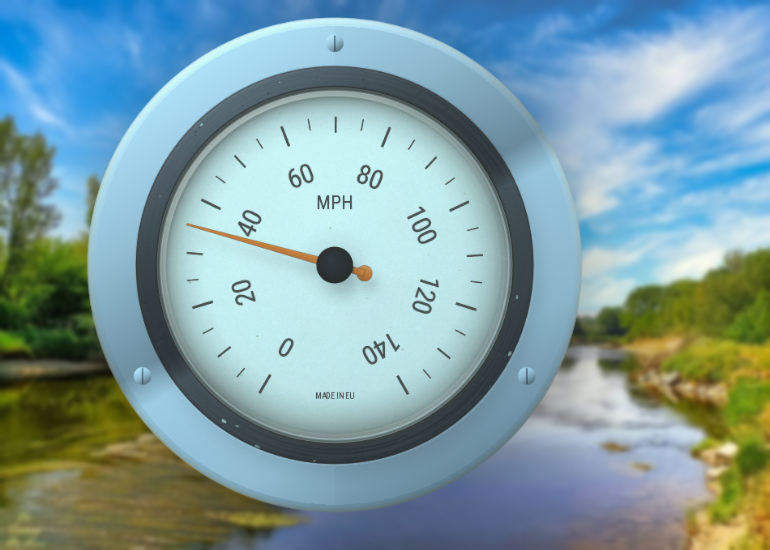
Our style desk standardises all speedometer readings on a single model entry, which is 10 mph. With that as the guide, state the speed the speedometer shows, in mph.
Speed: 35 mph
